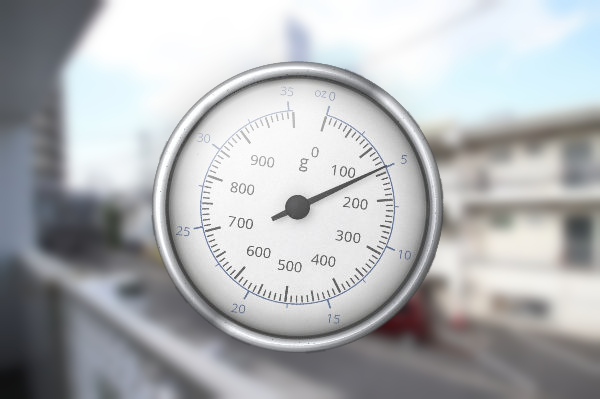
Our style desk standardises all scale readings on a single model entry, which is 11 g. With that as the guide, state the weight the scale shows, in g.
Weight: 140 g
